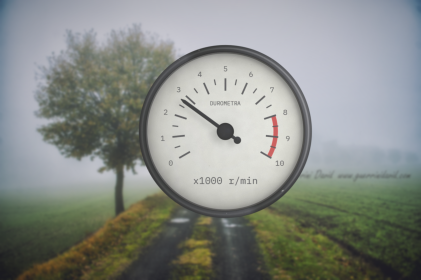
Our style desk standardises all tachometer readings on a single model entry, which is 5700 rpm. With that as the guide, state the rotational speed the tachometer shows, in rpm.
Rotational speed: 2750 rpm
